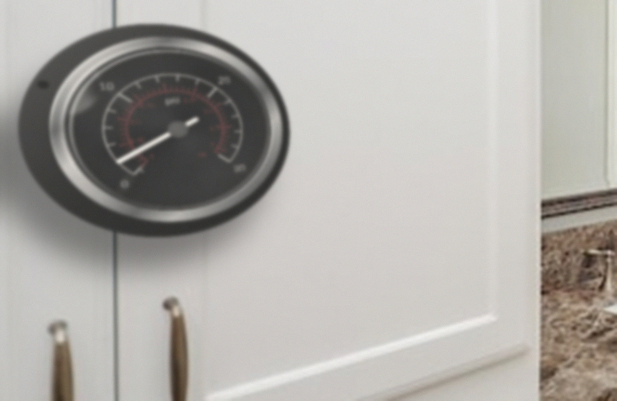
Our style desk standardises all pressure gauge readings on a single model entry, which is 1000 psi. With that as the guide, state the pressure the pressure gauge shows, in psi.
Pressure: 2 psi
